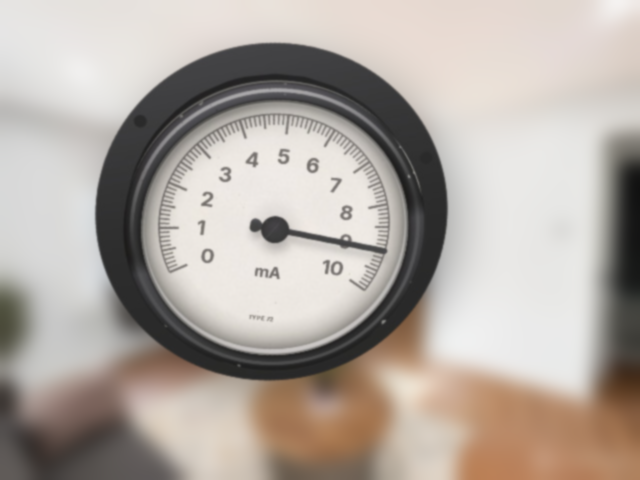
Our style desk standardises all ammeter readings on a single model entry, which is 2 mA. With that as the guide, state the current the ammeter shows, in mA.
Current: 9 mA
